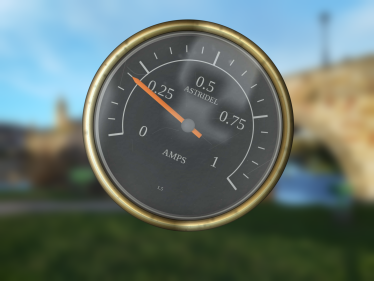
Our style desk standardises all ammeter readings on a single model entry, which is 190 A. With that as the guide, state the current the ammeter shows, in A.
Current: 0.2 A
